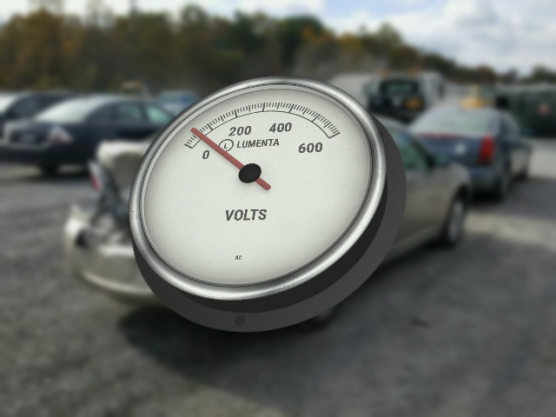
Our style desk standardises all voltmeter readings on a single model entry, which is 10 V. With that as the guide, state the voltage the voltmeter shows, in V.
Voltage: 50 V
